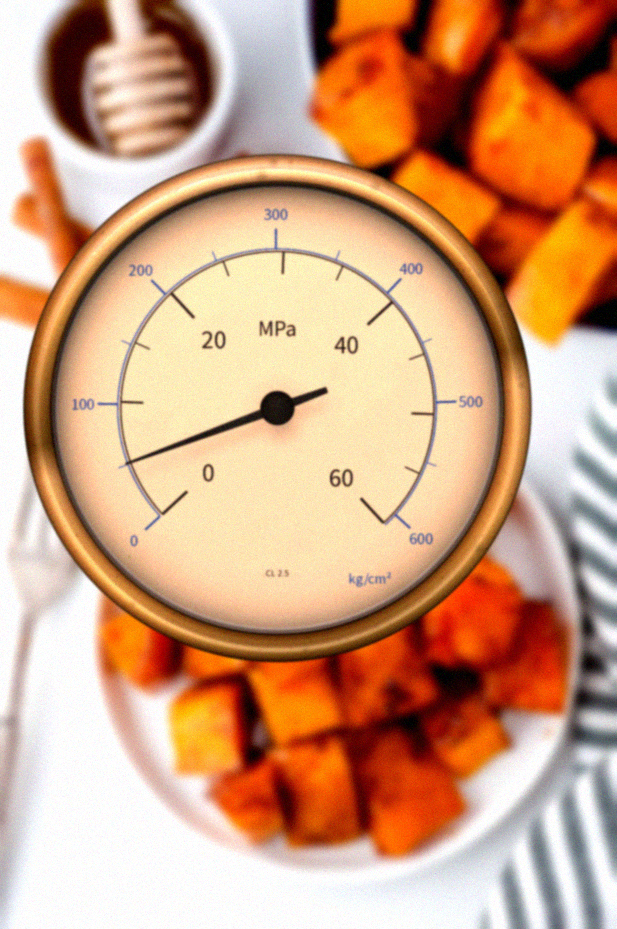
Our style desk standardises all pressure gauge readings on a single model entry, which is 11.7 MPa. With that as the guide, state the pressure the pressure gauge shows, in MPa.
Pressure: 5 MPa
